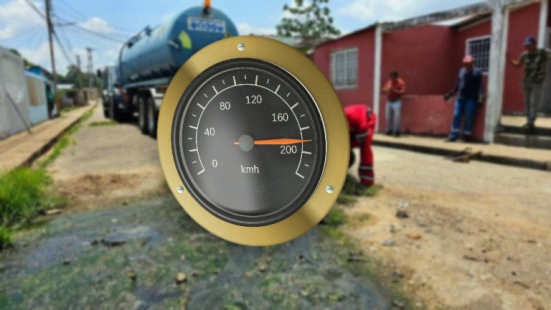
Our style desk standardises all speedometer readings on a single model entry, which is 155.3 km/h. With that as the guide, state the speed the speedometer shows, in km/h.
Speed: 190 km/h
